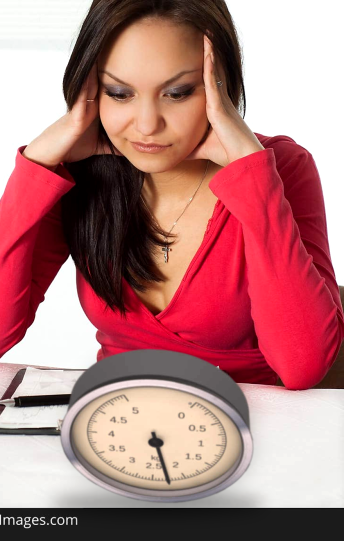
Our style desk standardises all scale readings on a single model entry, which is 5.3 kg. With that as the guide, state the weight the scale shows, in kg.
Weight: 2.25 kg
